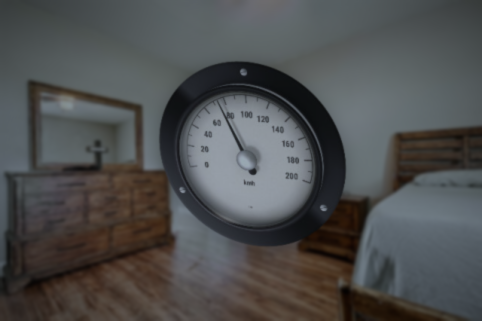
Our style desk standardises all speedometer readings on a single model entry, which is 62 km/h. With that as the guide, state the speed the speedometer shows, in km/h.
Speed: 75 km/h
